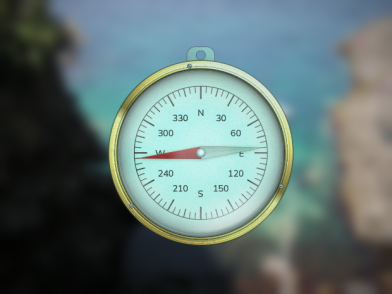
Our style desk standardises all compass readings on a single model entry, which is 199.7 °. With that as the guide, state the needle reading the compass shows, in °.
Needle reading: 265 °
